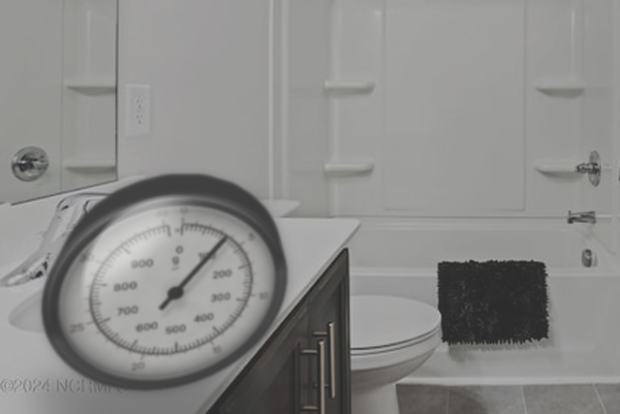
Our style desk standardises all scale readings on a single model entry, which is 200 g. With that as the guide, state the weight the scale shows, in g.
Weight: 100 g
